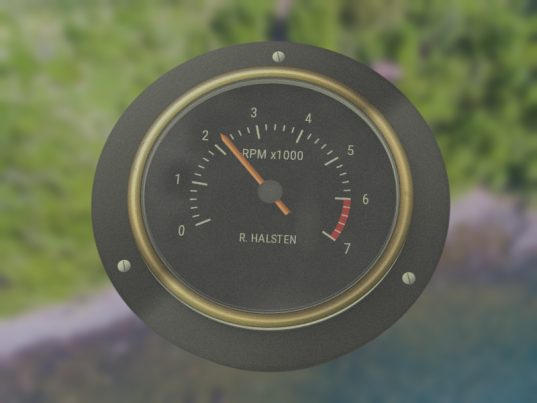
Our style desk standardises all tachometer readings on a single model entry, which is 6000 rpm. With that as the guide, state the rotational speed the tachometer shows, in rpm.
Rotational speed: 2200 rpm
